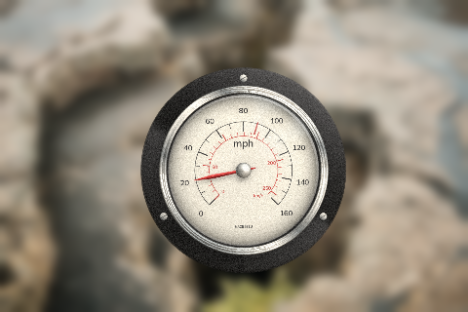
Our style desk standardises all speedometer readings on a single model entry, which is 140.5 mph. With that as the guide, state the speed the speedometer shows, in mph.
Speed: 20 mph
